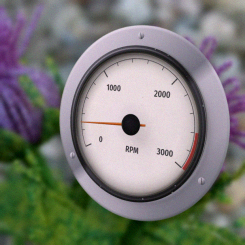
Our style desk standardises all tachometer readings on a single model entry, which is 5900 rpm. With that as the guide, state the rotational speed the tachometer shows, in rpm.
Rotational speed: 300 rpm
